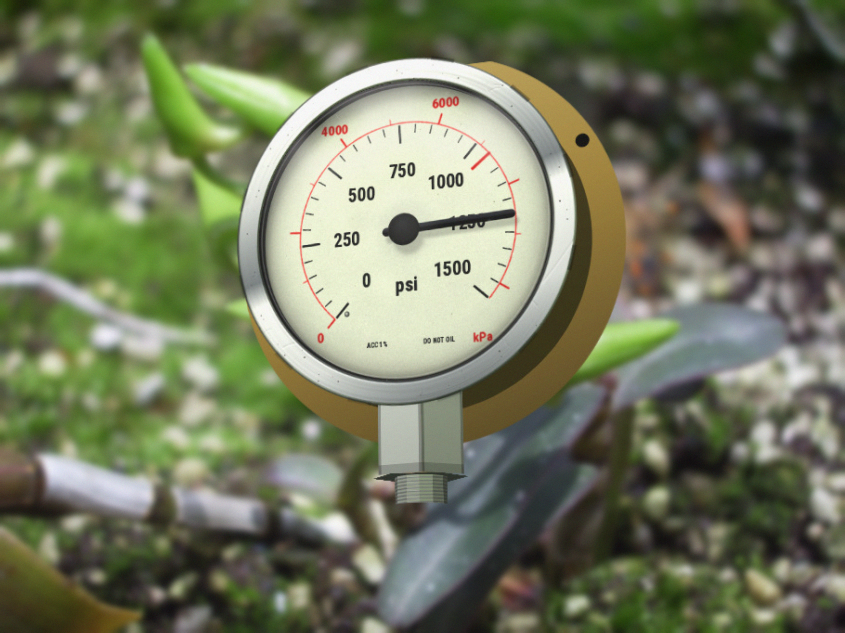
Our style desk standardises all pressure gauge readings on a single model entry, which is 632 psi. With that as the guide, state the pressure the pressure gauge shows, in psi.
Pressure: 1250 psi
